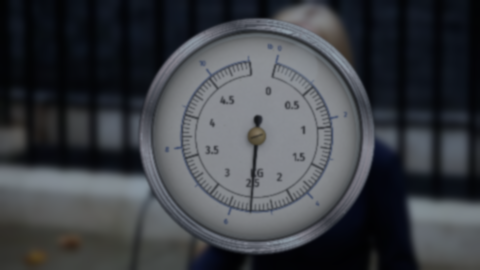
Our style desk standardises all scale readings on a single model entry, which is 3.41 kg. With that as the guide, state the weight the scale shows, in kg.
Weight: 2.5 kg
